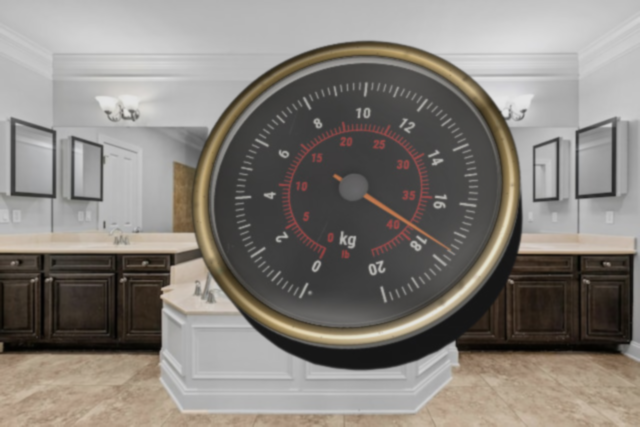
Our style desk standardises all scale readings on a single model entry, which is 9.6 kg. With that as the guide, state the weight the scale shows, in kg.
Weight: 17.6 kg
